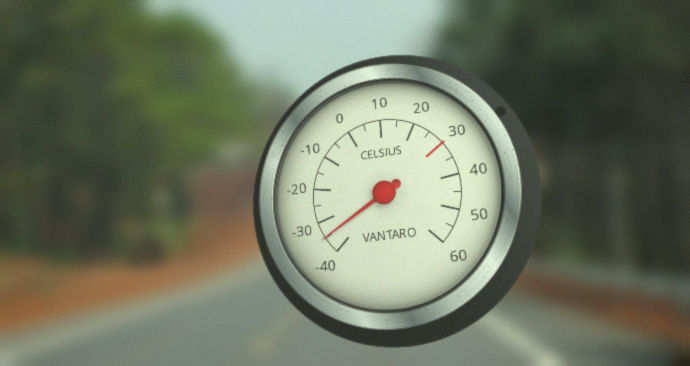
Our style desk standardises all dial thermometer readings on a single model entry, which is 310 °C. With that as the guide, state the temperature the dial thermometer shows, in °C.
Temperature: -35 °C
